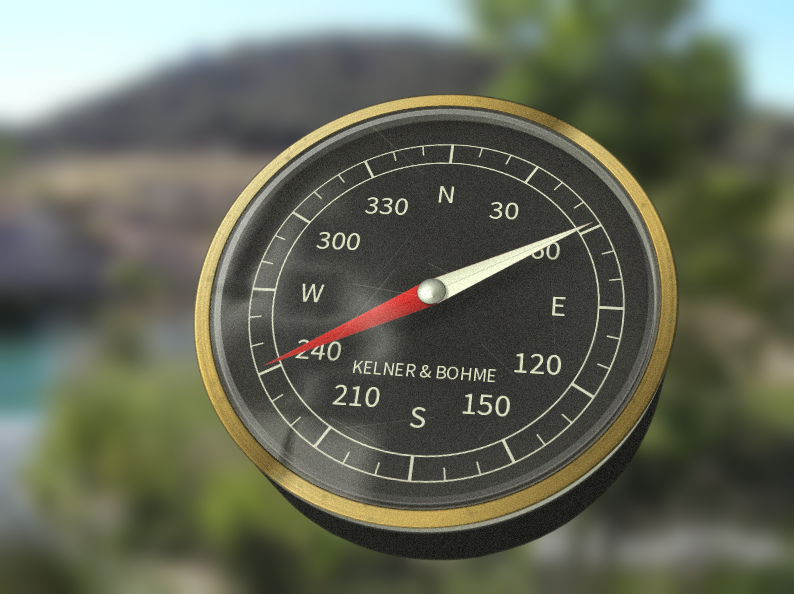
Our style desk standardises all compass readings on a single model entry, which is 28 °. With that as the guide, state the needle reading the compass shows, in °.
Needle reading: 240 °
